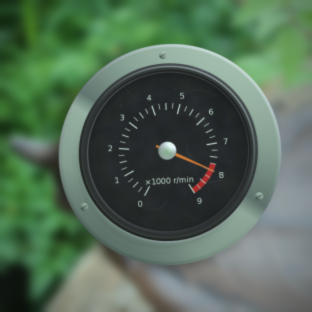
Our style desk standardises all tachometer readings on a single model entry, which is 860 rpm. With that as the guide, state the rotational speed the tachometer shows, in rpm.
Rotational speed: 8000 rpm
